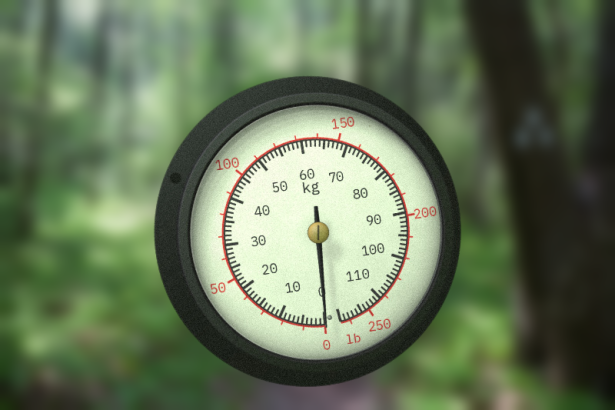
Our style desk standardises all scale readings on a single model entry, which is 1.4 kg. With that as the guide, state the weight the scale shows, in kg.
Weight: 0 kg
